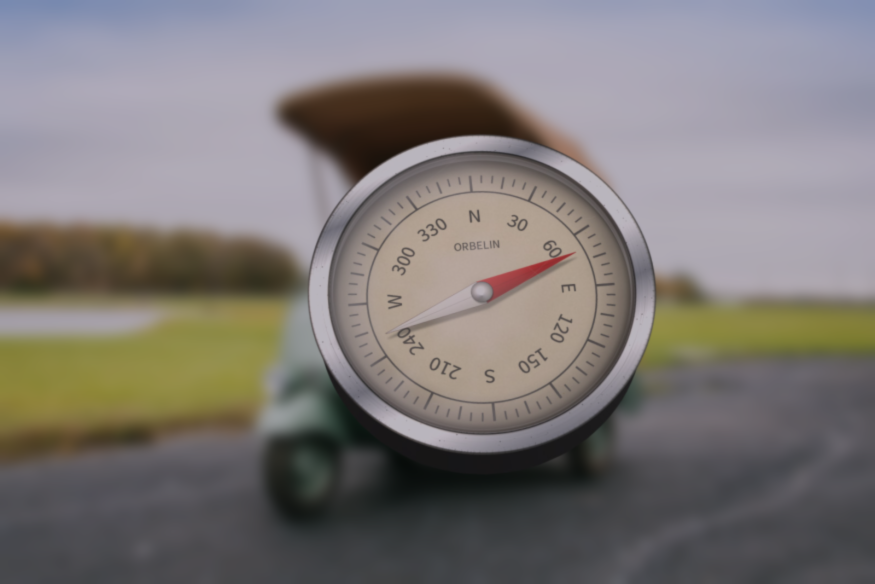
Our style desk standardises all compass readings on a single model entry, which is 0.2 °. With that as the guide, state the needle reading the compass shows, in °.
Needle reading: 70 °
